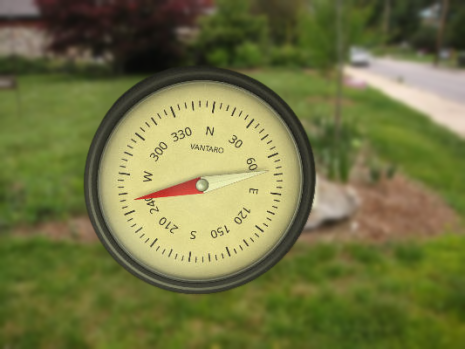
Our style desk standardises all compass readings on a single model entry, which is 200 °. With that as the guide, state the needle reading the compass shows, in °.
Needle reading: 250 °
